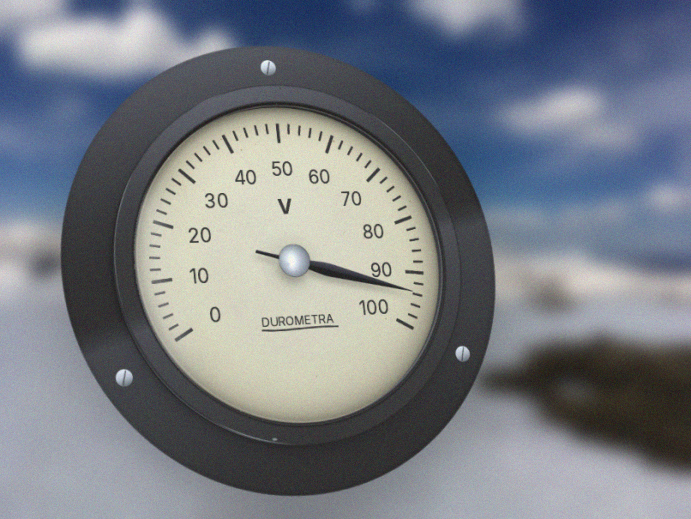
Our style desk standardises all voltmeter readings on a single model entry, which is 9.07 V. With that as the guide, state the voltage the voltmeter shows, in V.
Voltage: 94 V
